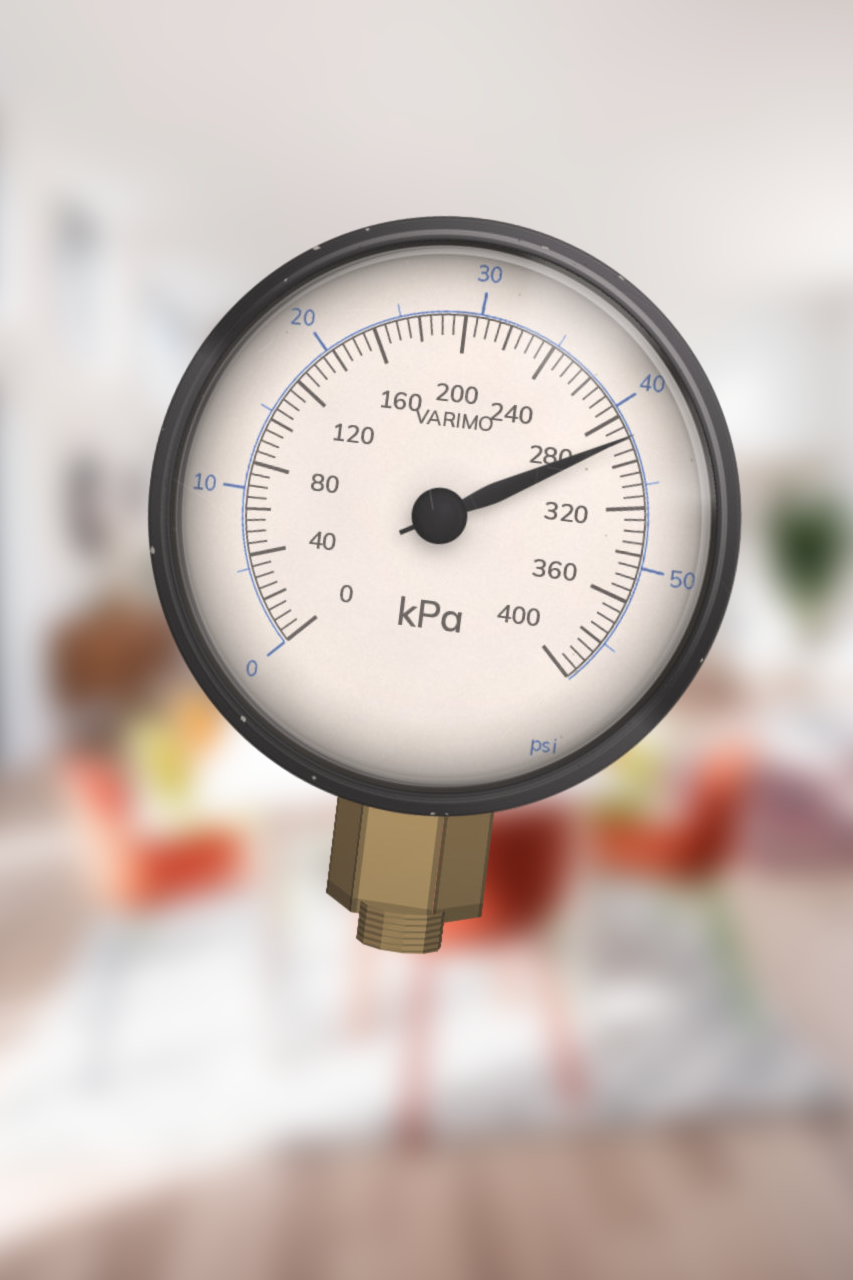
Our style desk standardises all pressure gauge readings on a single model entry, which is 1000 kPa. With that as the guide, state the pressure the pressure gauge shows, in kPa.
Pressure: 290 kPa
